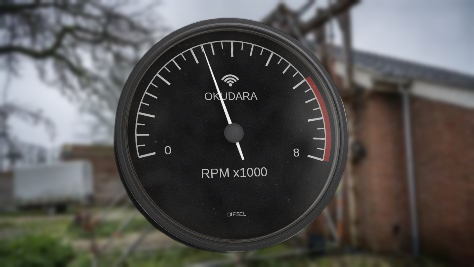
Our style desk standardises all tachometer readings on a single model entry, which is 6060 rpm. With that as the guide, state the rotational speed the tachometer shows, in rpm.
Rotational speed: 3250 rpm
